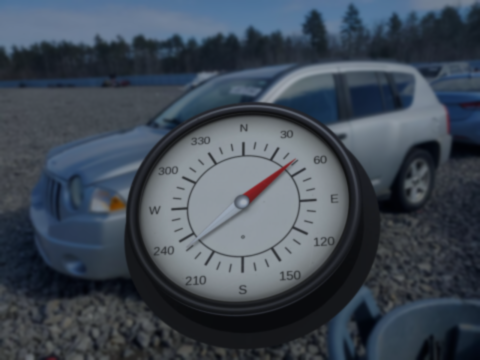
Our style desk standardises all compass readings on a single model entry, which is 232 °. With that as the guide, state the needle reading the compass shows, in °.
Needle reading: 50 °
